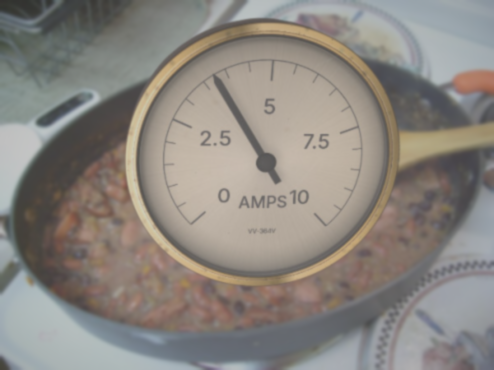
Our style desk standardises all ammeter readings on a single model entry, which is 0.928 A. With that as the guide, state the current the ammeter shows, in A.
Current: 3.75 A
